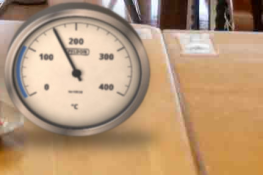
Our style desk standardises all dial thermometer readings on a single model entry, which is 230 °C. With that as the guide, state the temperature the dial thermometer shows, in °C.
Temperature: 160 °C
